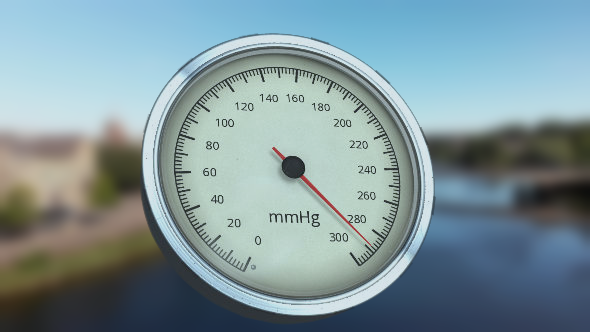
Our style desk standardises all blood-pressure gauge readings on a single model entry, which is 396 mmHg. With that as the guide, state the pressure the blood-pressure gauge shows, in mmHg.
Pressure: 290 mmHg
